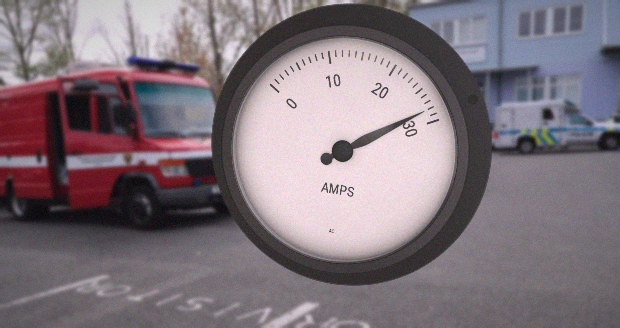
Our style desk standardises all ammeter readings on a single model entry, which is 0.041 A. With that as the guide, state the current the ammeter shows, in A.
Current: 28 A
